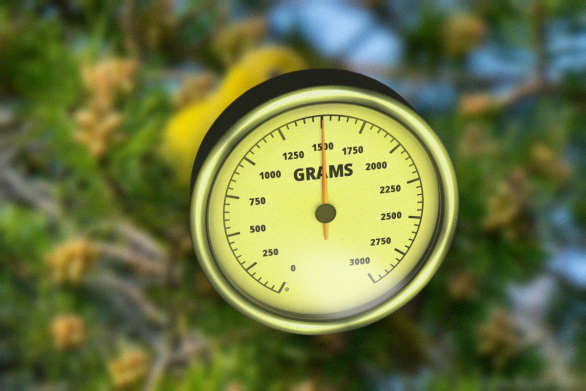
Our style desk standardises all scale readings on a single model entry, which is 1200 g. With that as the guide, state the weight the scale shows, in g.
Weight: 1500 g
